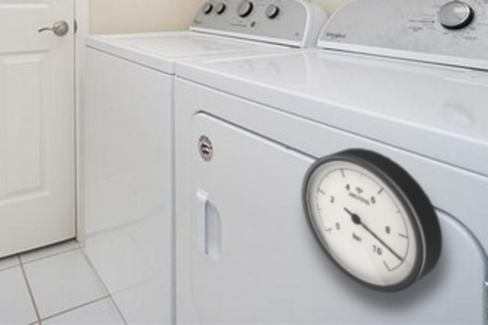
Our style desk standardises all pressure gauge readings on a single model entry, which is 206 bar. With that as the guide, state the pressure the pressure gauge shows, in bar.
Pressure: 9 bar
